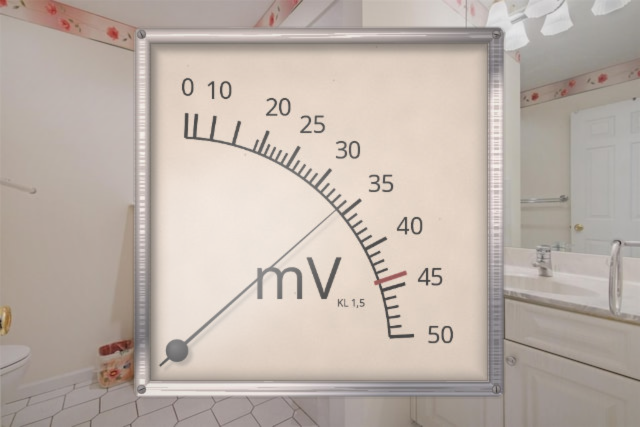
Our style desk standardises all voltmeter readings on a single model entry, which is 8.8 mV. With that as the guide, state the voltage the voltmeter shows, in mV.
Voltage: 34 mV
